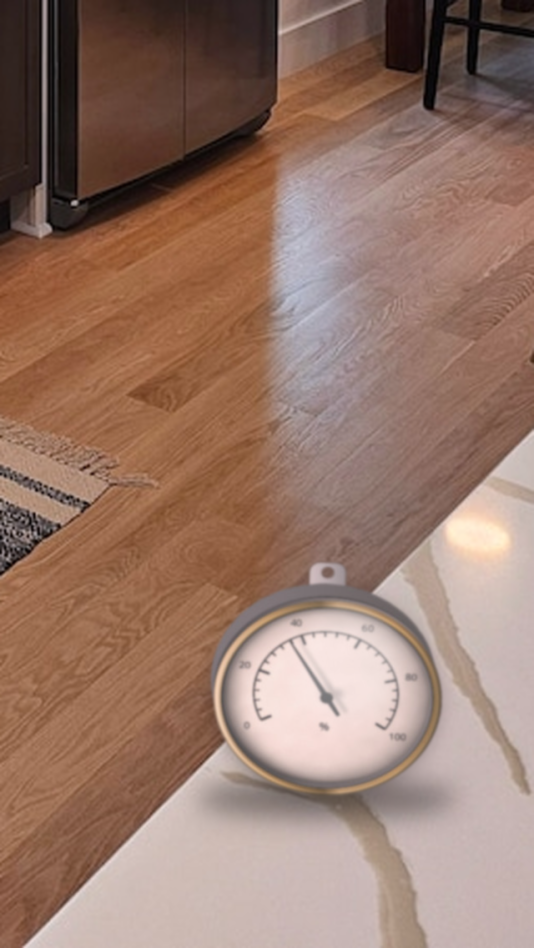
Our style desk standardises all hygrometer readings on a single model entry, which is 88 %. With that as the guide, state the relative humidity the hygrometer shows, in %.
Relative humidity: 36 %
